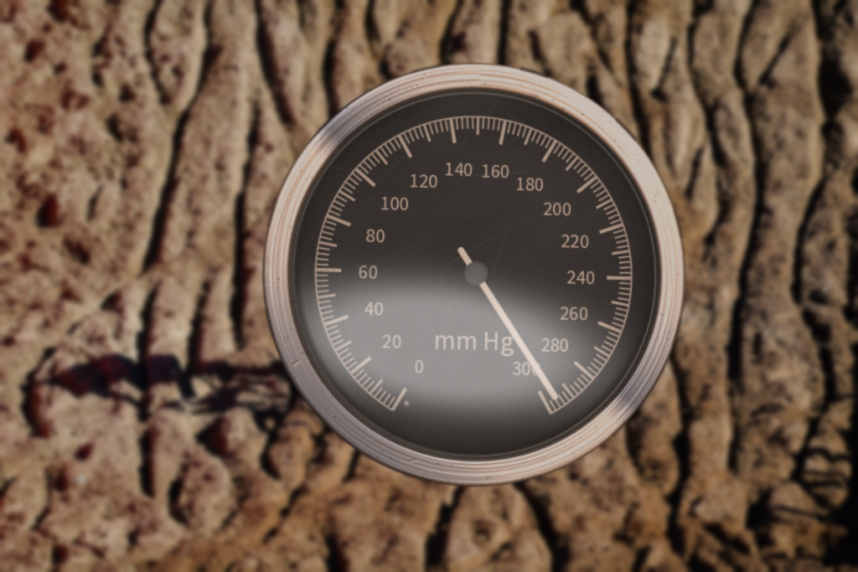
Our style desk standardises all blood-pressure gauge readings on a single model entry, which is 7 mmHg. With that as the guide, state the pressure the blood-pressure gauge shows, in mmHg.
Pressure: 296 mmHg
